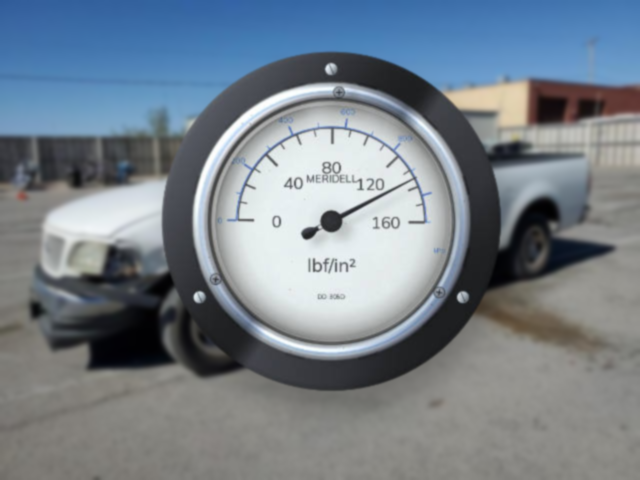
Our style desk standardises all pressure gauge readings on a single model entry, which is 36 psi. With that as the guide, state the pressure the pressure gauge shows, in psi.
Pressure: 135 psi
